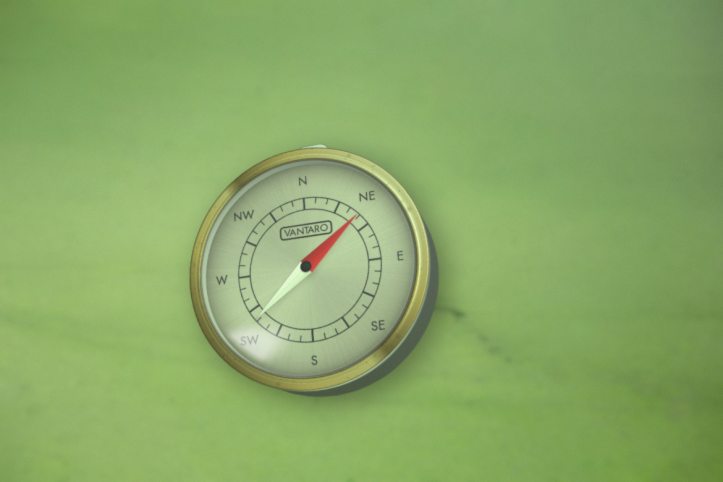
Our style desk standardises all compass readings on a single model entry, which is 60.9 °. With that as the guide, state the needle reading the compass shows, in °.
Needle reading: 50 °
